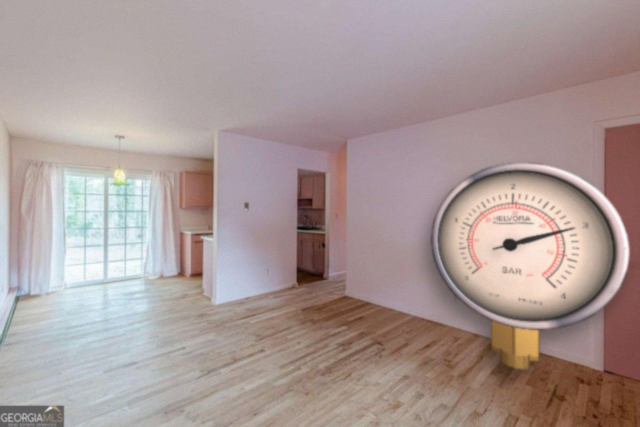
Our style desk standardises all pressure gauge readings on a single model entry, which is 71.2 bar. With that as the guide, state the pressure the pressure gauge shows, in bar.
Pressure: 3 bar
